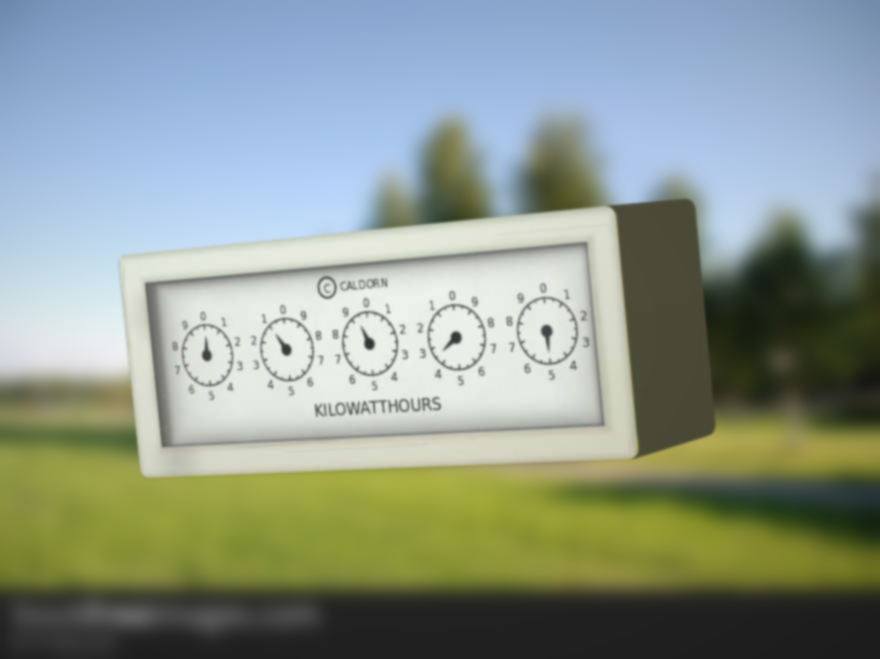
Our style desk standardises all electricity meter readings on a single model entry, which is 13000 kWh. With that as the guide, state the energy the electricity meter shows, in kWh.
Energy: 935 kWh
